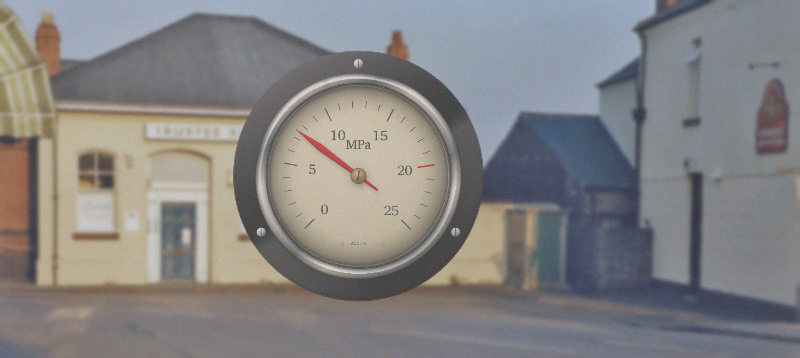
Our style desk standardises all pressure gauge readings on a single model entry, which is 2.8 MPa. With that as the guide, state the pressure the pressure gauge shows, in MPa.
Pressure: 7.5 MPa
